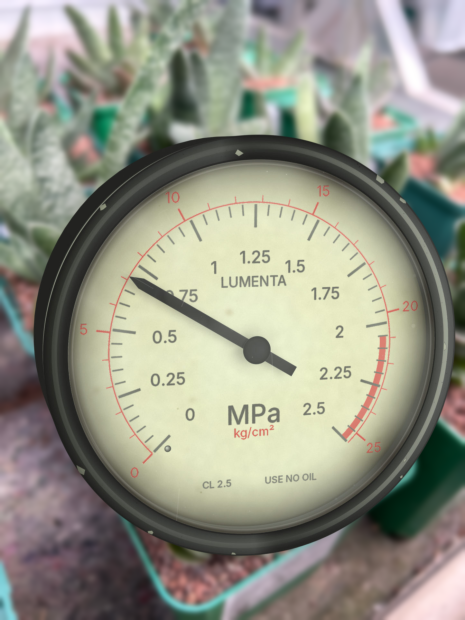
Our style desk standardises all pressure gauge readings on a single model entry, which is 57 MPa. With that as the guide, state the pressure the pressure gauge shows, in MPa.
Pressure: 0.7 MPa
